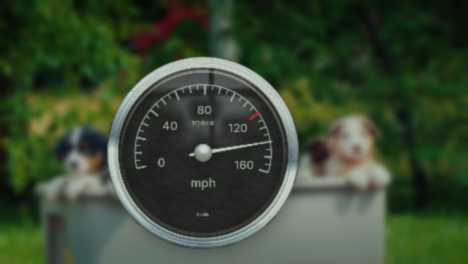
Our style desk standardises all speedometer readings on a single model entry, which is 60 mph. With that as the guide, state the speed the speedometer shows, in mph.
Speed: 140 mph
